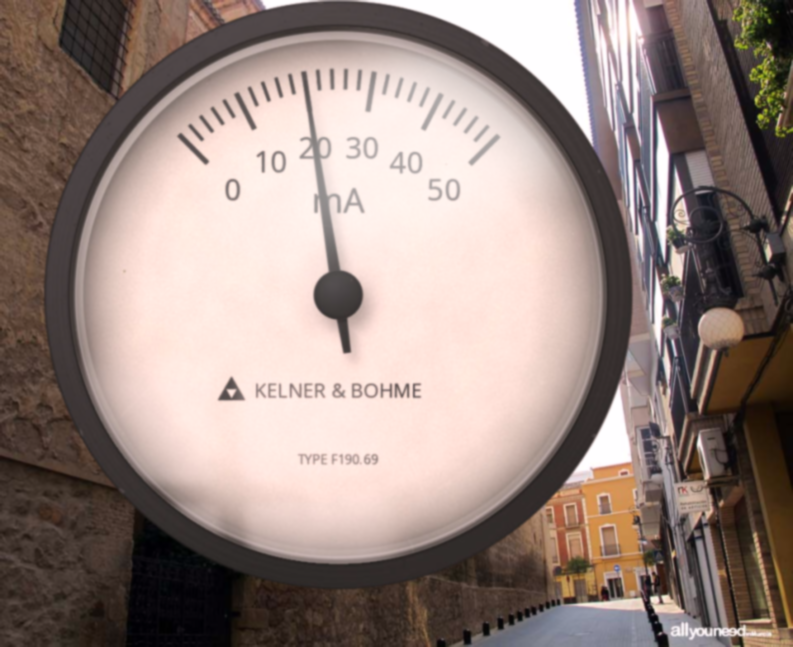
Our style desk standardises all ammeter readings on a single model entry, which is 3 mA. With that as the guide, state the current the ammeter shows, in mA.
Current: 20 mA
